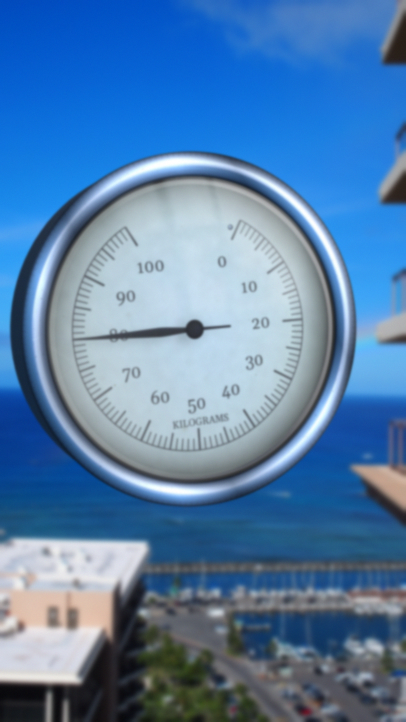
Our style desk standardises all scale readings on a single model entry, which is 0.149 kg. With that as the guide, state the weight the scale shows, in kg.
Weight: 80 kg
